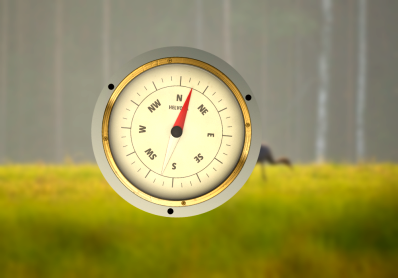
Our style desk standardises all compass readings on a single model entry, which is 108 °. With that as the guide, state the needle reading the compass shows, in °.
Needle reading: 15 °
